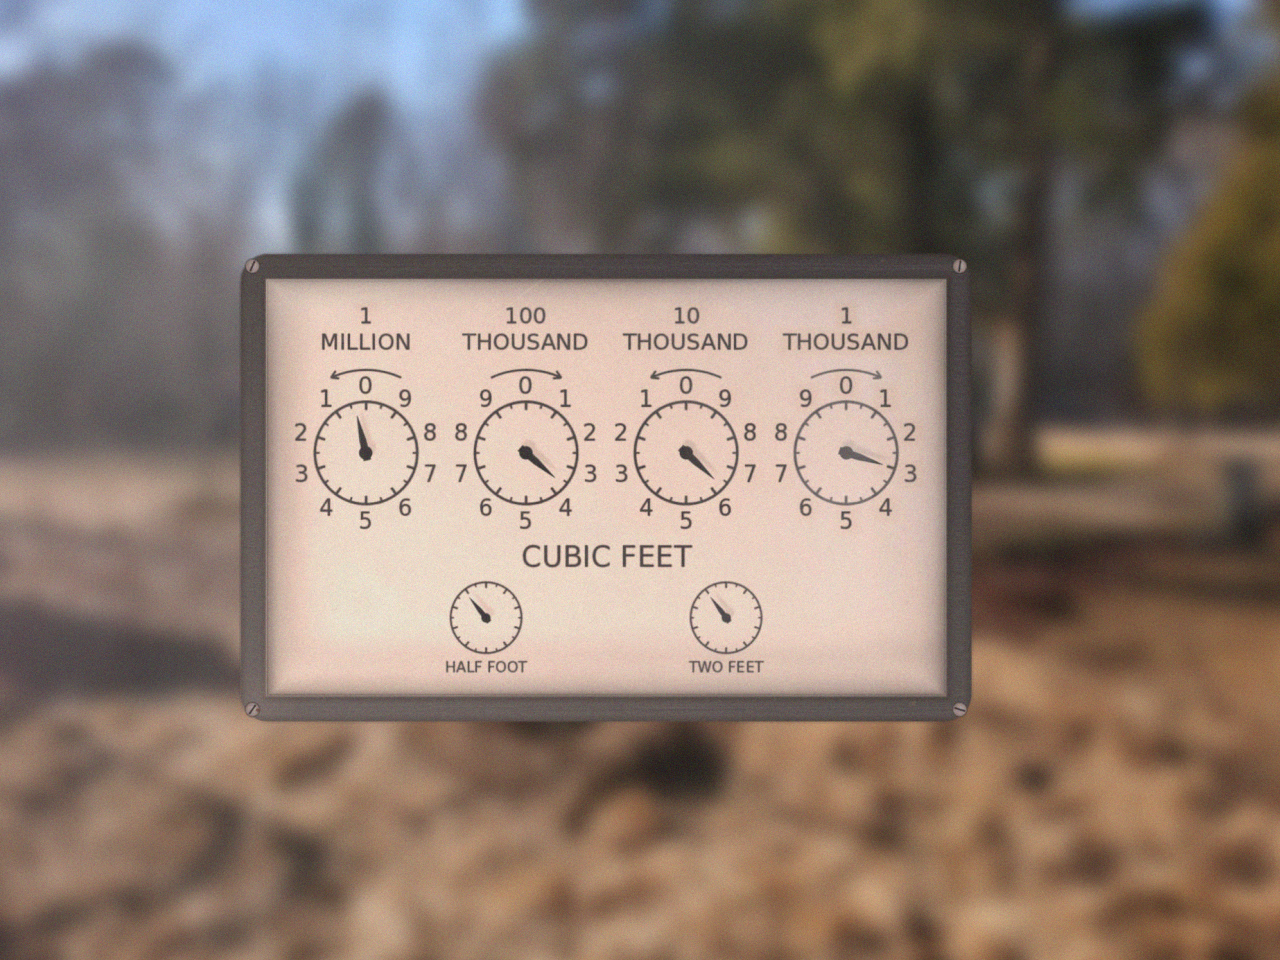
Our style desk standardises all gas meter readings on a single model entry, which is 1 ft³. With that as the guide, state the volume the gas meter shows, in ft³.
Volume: 36300 ft³
